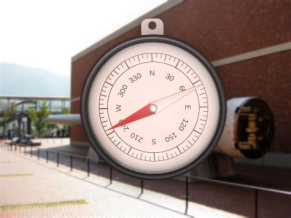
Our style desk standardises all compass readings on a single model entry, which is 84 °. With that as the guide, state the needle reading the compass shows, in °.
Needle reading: 245 °
